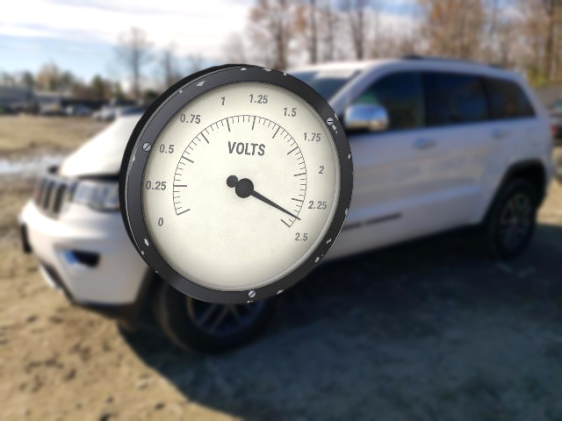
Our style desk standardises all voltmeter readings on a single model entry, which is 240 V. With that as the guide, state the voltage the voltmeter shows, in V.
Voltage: 2.4 V
